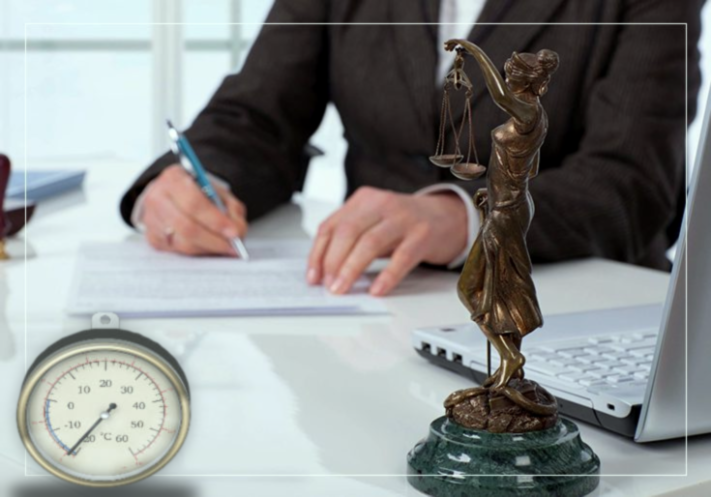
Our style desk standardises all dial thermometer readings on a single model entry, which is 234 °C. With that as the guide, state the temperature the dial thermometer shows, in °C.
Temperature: -18 °C
